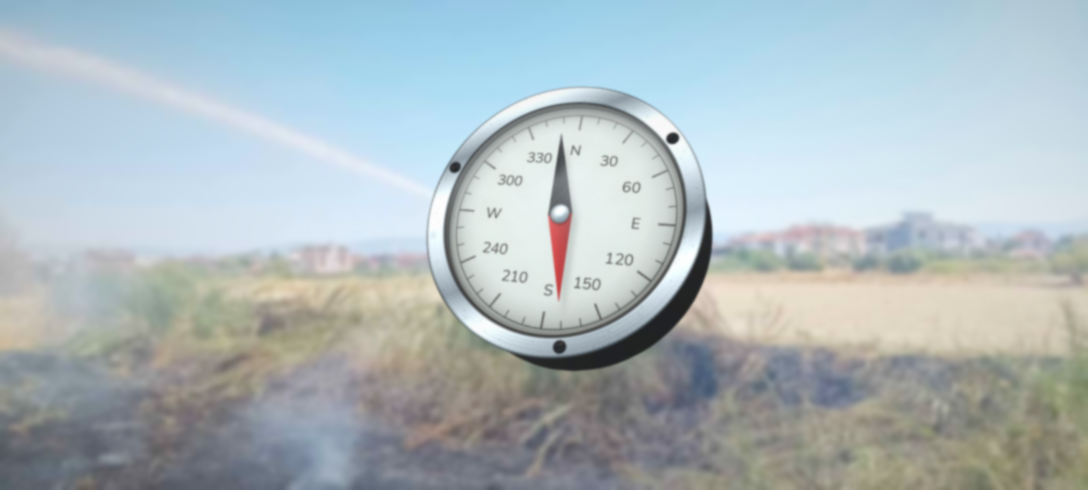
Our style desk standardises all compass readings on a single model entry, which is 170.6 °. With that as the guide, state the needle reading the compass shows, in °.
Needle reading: 170 °
